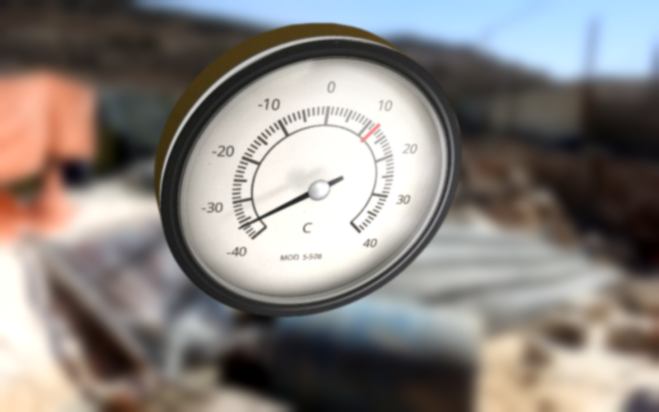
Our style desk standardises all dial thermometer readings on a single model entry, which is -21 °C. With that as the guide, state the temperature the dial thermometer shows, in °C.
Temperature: -35 °C
